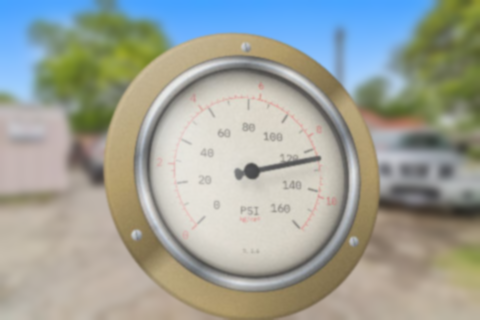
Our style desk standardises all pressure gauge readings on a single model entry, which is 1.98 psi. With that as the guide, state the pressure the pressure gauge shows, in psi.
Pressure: 125 psi
